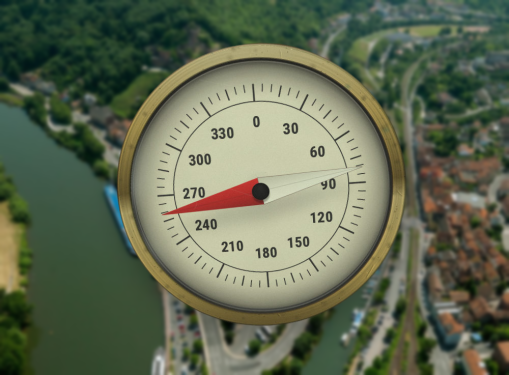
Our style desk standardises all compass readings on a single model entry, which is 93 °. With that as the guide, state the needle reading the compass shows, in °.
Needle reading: 260 °
